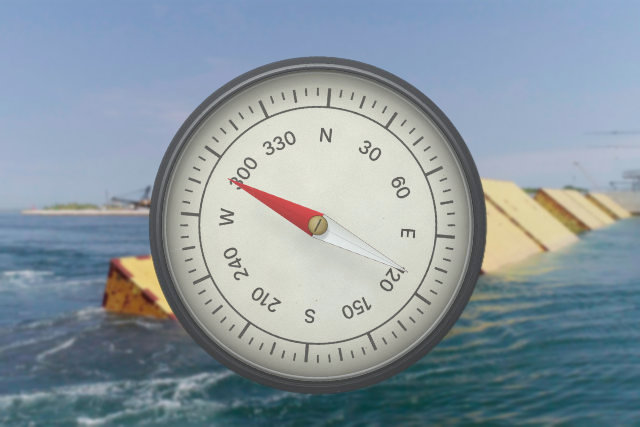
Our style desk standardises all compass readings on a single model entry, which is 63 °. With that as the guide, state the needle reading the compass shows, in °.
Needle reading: 292.5 °
